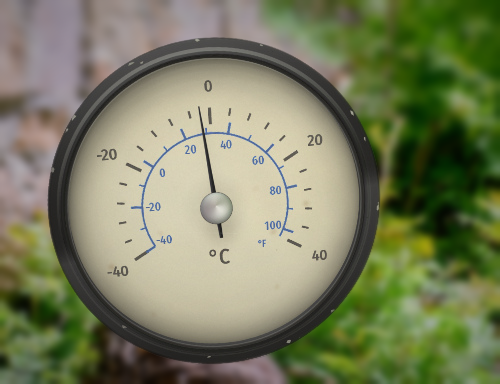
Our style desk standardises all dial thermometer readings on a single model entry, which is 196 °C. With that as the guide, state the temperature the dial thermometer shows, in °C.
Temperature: -2 °C
